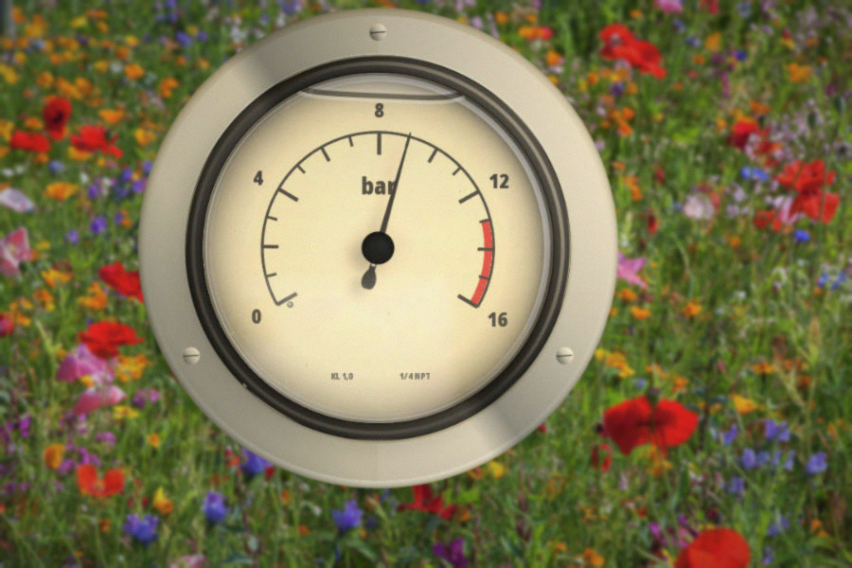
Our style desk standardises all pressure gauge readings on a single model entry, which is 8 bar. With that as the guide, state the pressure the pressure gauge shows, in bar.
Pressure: 9 bar
